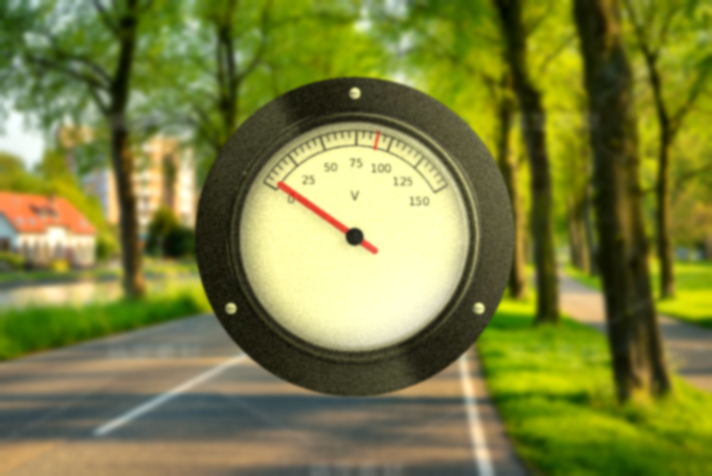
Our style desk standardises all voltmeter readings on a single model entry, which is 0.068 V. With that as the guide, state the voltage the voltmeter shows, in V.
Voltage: 5 V
